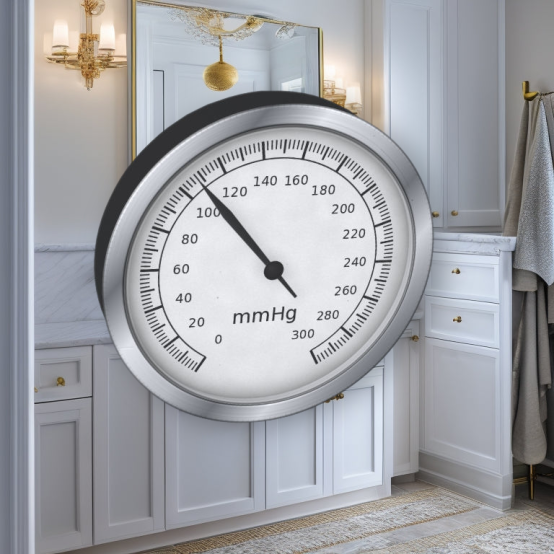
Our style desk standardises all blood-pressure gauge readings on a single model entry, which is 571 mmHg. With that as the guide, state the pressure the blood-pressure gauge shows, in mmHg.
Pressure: 108 mmHg
